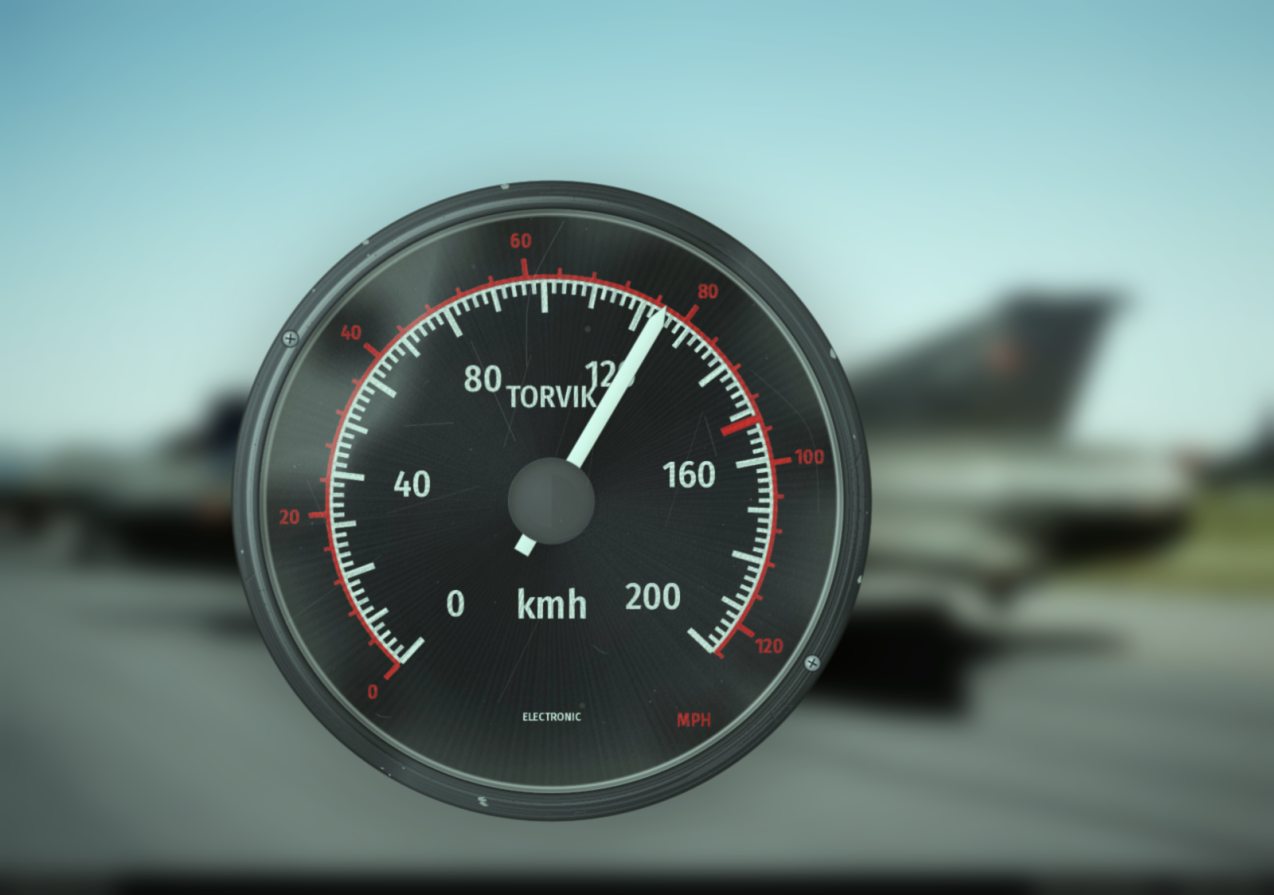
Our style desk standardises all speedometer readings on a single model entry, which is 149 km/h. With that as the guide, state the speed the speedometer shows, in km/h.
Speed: 124 km/h
